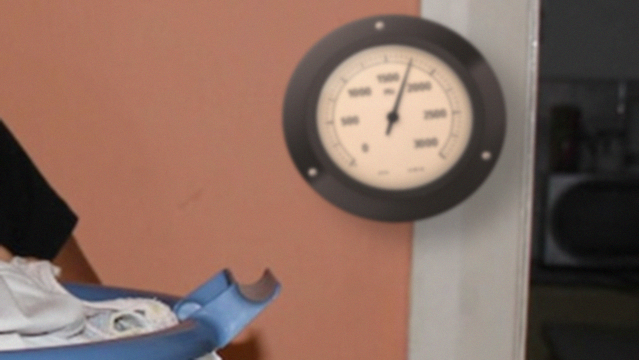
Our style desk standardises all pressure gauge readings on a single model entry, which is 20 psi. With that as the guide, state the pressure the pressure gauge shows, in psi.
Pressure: 1750 psi
